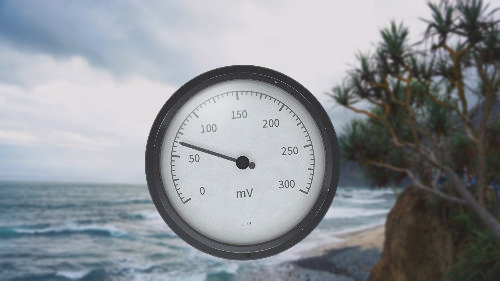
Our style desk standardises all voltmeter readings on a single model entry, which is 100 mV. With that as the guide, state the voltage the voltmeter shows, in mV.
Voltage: 65 mV
